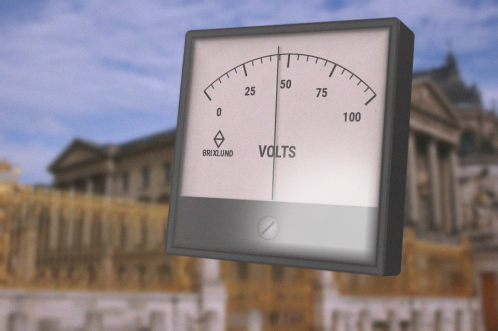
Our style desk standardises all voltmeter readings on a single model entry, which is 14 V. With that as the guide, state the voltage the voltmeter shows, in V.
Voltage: 45 V
